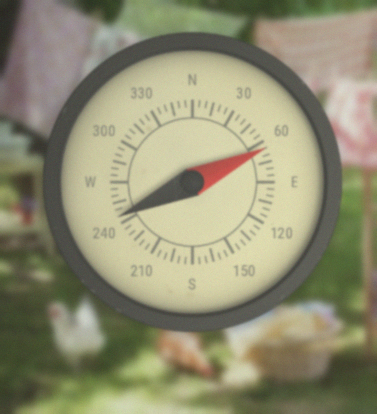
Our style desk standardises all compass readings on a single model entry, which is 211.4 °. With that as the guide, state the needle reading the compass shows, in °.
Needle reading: 65 °
